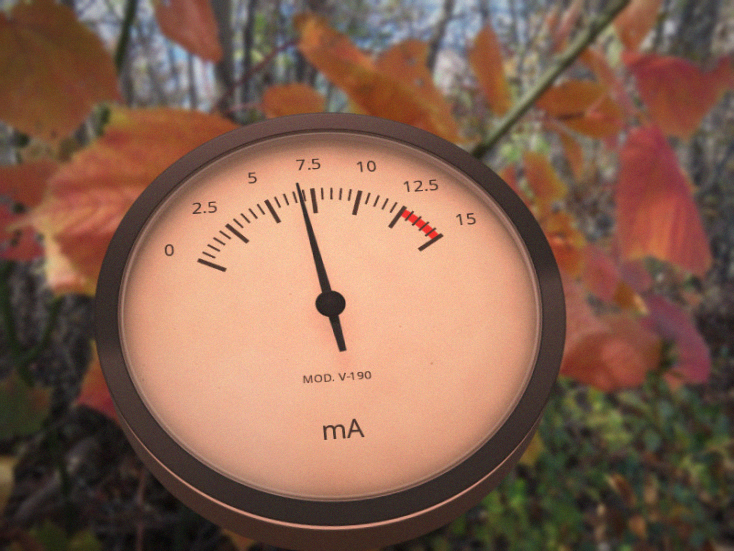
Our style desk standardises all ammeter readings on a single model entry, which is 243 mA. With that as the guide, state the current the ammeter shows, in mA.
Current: 6.75 mA
